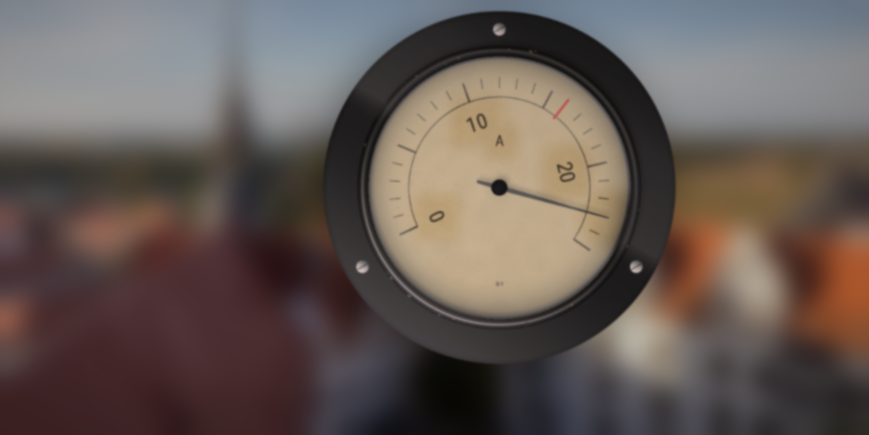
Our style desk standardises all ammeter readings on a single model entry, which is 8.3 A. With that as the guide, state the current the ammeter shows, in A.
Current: 23 A
